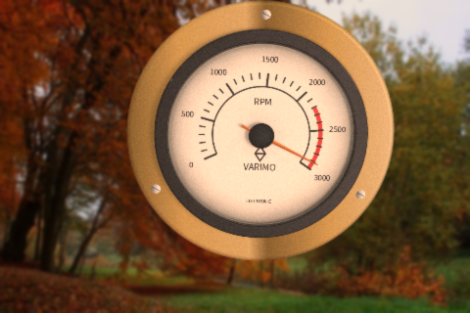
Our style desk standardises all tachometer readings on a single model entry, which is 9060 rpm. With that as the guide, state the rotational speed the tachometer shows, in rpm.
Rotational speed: 2900 rpm
